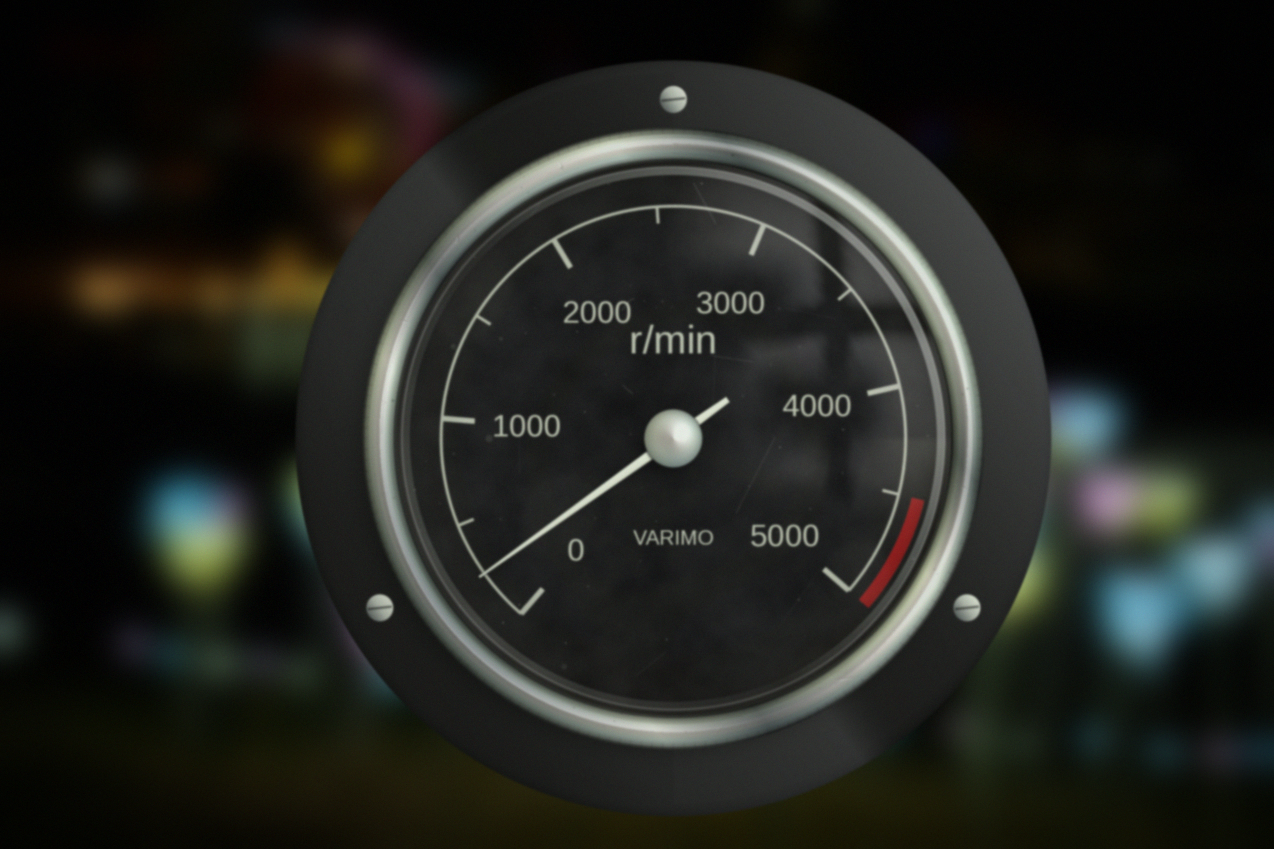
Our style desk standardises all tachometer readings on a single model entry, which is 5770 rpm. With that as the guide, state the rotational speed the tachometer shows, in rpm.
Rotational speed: 250 rpm
